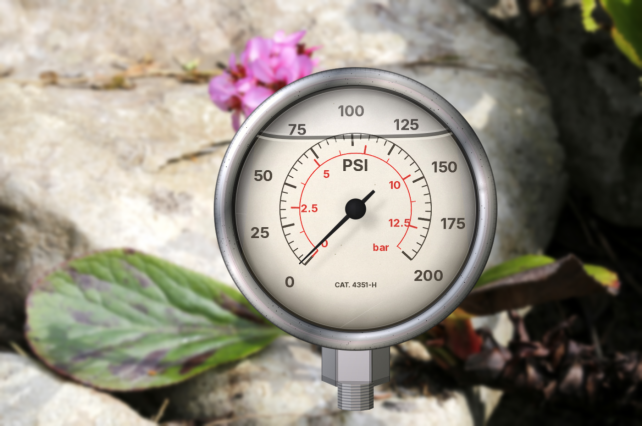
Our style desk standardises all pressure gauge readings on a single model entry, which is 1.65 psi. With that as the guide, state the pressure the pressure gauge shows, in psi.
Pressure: 2.5 psi
